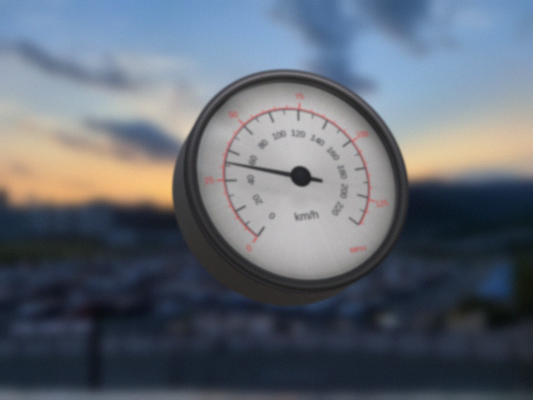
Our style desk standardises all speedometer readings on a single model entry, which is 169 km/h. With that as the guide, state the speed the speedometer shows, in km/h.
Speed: 50 km/h
